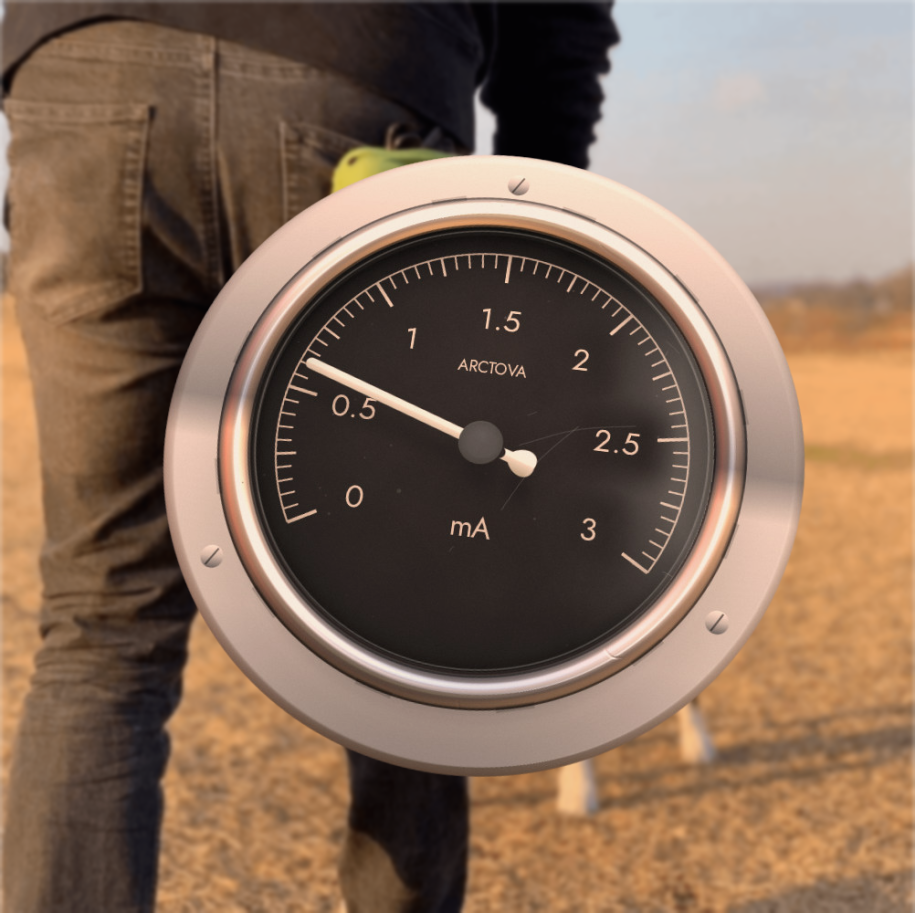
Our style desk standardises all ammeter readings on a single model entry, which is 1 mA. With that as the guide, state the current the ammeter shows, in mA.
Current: 0.6 mA
